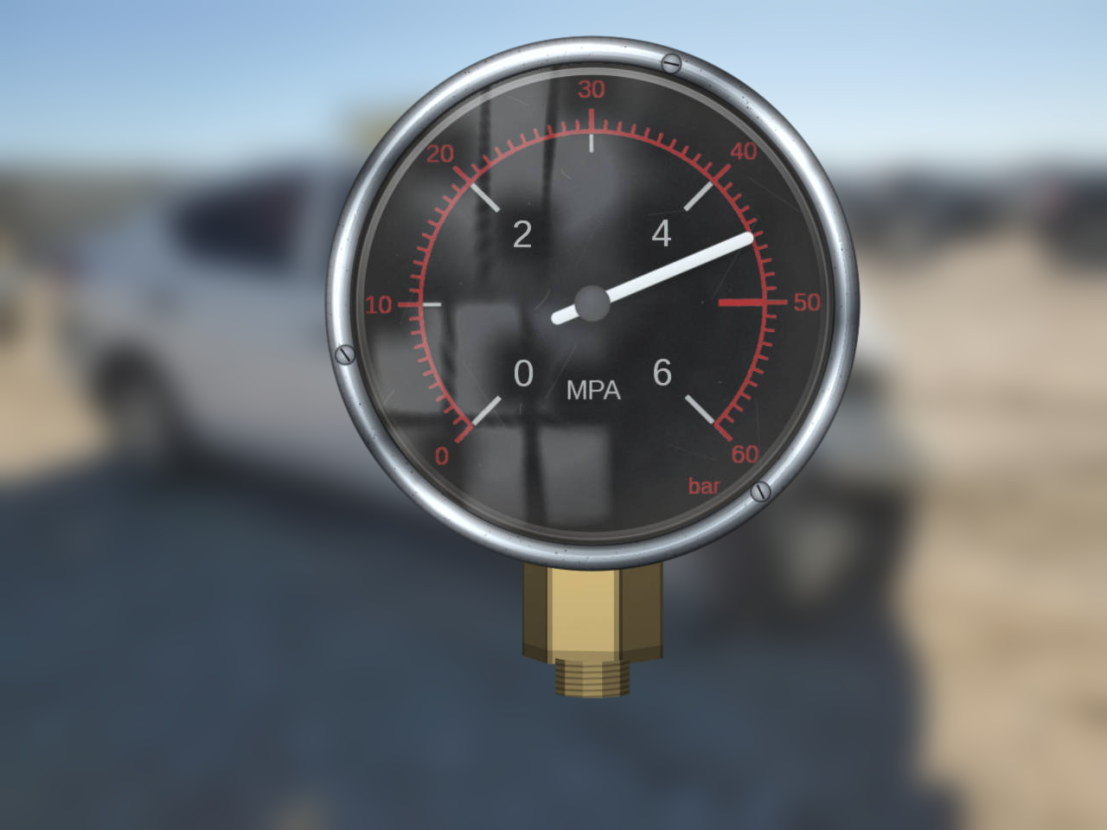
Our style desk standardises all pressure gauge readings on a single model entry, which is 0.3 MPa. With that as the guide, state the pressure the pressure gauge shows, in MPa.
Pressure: 4.5 MPa
